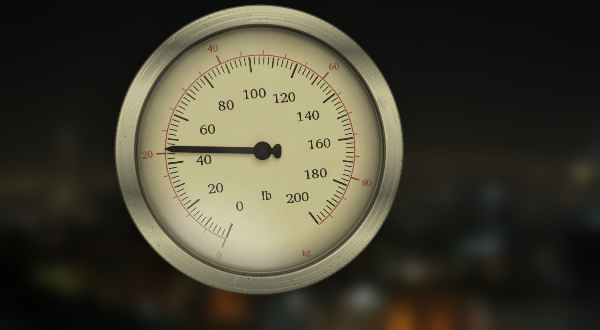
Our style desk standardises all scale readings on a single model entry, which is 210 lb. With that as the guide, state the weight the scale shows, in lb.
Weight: 46 lb
